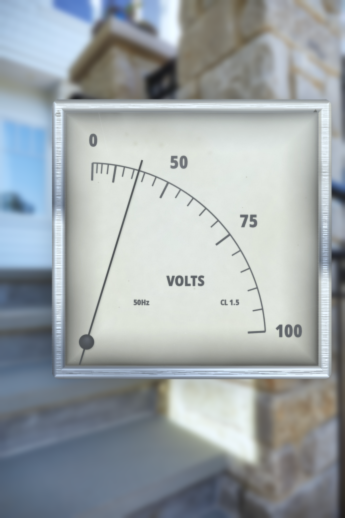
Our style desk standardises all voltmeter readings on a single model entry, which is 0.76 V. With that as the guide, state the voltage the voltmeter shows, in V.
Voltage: 37.5 V
